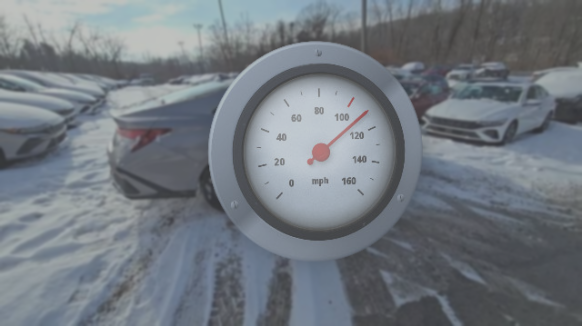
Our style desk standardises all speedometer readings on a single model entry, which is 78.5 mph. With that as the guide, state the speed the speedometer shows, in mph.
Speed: 110 mph
